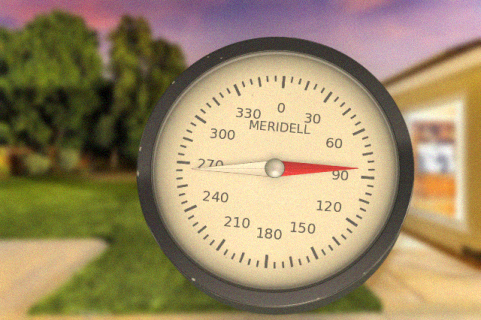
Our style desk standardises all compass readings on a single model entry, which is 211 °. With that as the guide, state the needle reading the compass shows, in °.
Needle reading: 85 °
